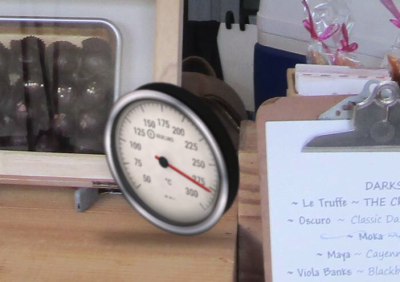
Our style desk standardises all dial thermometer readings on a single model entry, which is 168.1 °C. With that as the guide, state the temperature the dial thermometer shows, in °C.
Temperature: 275 °C
